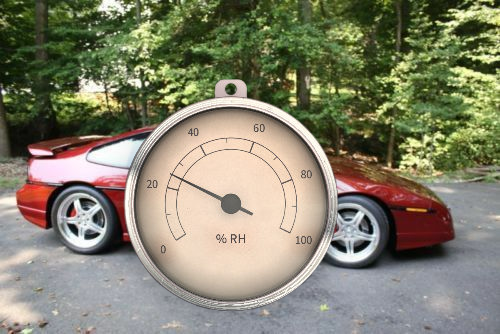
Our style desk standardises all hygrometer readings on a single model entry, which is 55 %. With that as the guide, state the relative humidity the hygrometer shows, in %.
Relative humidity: 25 %
